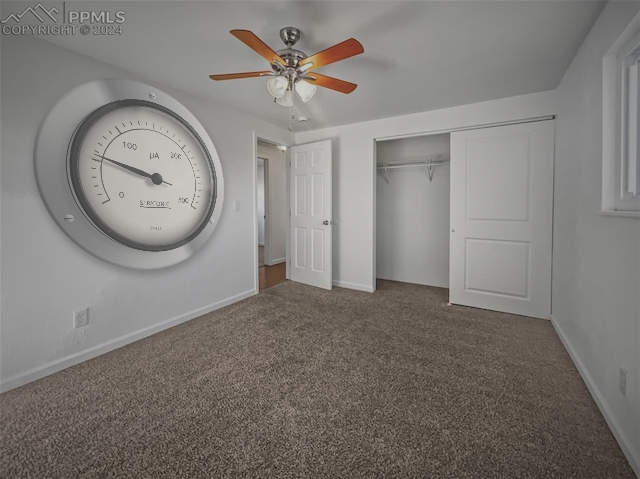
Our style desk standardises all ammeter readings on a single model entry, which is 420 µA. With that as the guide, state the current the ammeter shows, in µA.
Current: 55 µA
